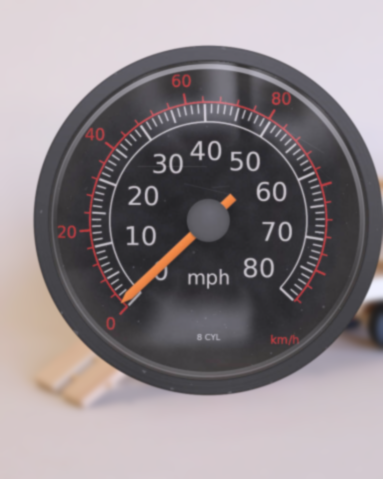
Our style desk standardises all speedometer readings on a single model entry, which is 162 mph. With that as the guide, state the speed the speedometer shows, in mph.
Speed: 1 mph
